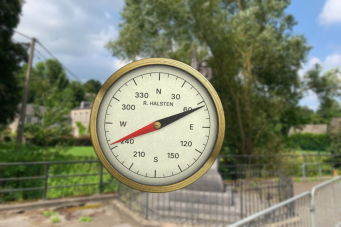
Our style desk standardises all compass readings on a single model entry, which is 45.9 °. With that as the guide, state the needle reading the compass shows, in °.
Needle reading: 245 °
